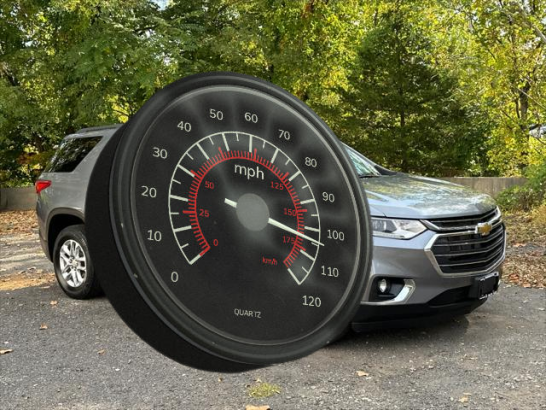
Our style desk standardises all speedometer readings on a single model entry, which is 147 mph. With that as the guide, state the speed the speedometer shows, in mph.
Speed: 105 mph
